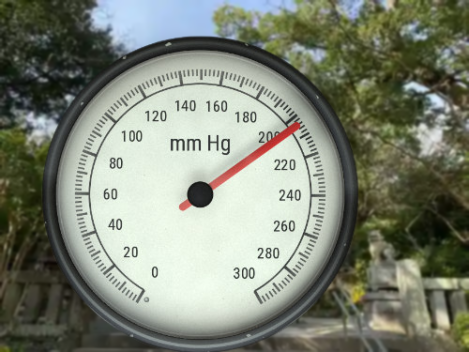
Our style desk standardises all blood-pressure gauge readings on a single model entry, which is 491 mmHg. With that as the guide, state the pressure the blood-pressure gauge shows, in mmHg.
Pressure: 204 mmHg
